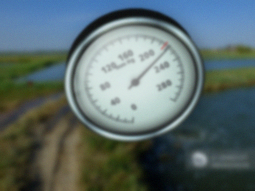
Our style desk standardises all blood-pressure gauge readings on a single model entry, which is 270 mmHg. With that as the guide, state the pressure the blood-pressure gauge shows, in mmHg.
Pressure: 220 mmHg
